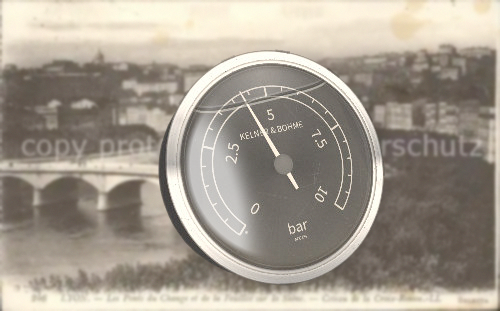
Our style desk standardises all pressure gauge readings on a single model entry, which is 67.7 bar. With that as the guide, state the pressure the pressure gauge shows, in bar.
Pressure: 4.25 bar
